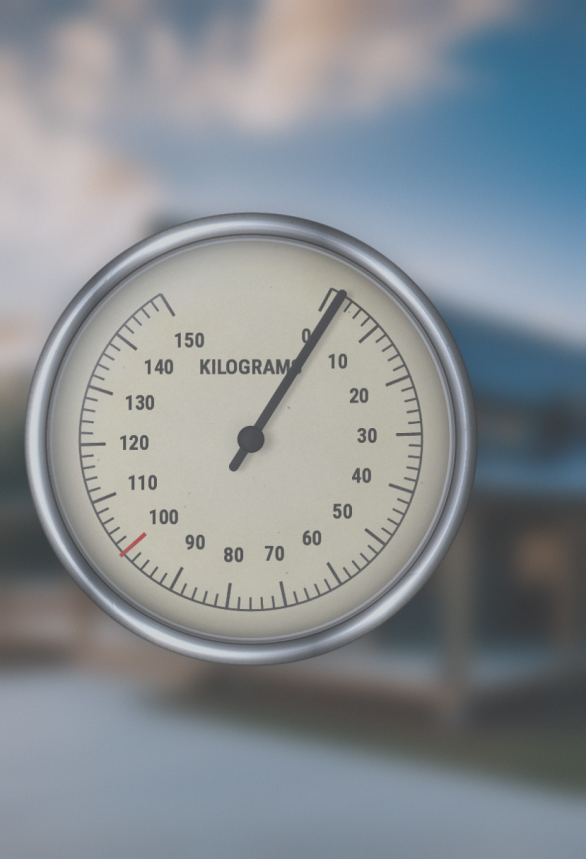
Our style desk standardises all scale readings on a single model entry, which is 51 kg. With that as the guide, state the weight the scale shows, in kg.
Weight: 2 kg
